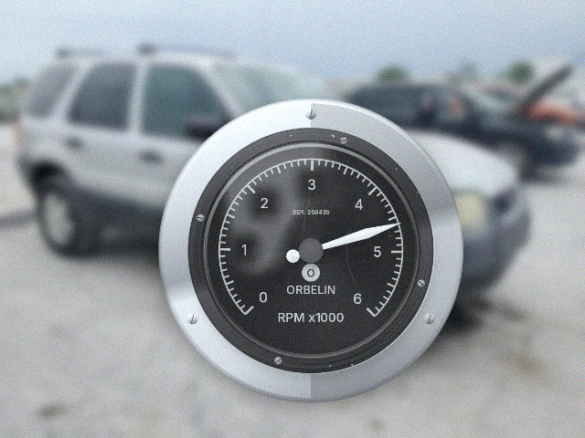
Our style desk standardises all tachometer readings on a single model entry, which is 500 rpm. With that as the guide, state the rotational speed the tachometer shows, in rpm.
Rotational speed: 4600 rpm
